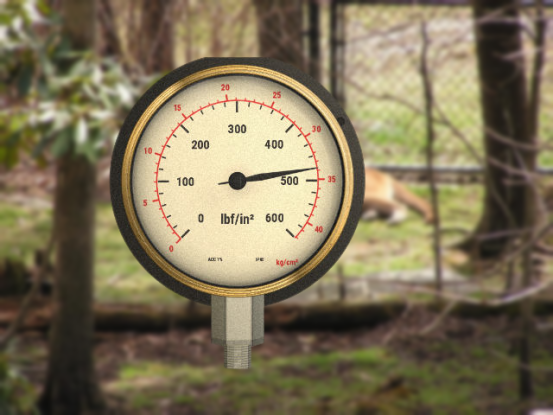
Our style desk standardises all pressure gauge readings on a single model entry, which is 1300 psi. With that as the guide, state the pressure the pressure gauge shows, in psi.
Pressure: 480 psi
